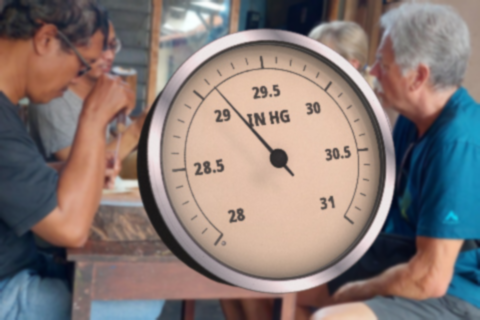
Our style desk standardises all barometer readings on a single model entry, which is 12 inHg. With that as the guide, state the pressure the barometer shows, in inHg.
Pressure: 29.1 inHg
